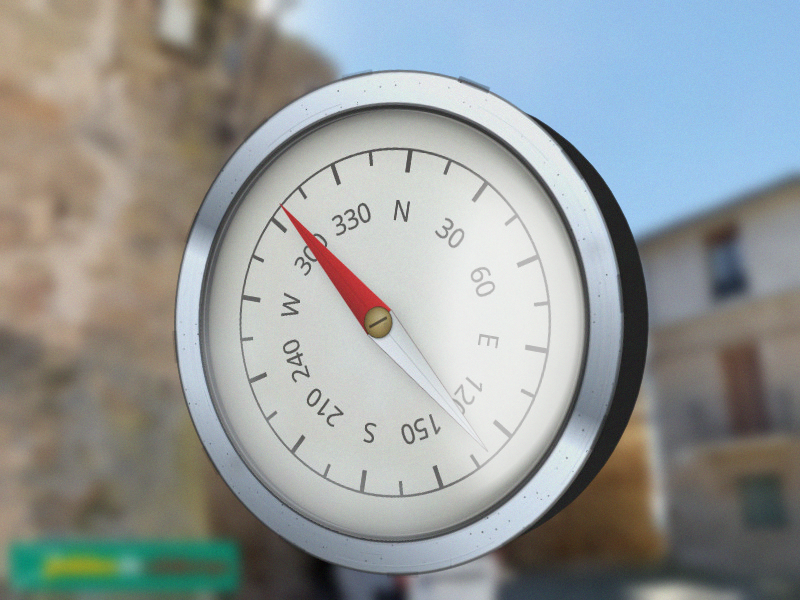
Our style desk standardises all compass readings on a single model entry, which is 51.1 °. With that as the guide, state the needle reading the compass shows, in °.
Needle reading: 307.5 °
